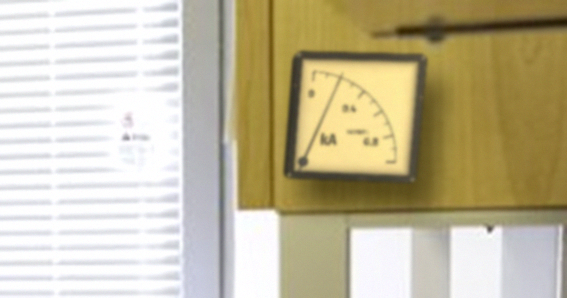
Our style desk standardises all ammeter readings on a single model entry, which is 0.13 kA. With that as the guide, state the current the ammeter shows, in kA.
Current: 0.2 kA
